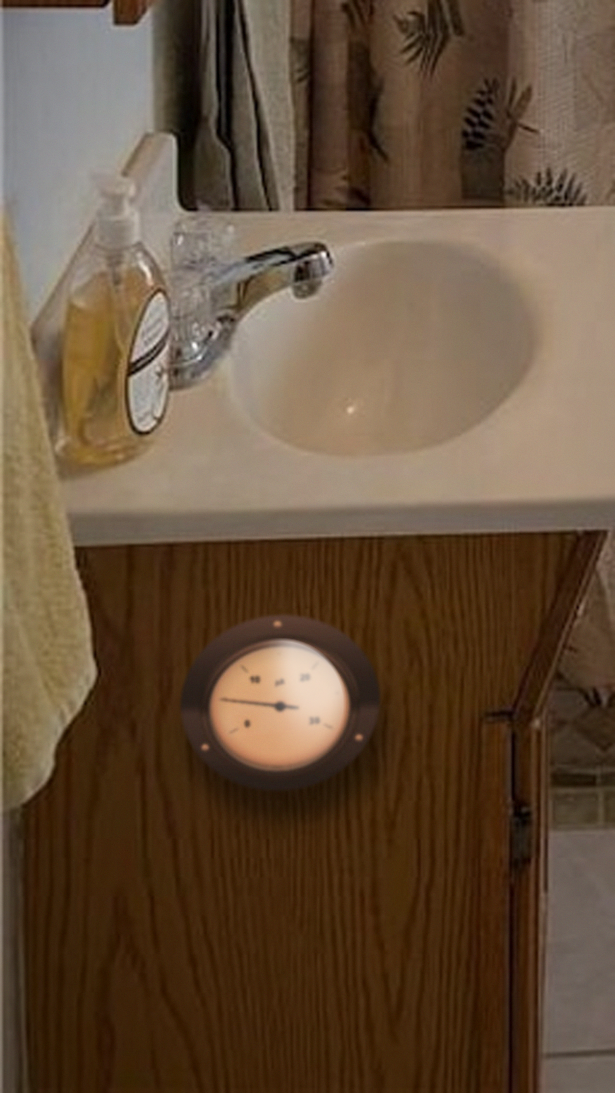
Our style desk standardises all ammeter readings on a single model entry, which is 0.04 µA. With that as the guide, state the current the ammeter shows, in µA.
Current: 5 µA
